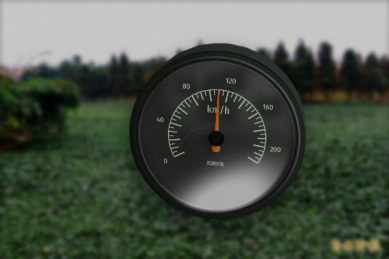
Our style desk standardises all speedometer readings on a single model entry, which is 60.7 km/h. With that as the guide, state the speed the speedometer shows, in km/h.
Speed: 110 km/h
